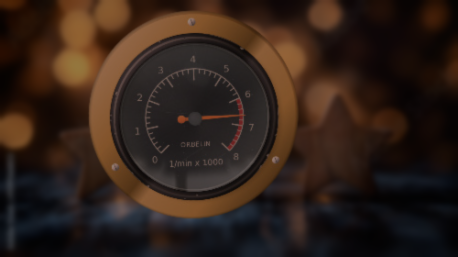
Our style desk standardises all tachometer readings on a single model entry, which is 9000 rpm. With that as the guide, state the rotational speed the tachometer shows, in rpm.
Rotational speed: 6600 rpm
